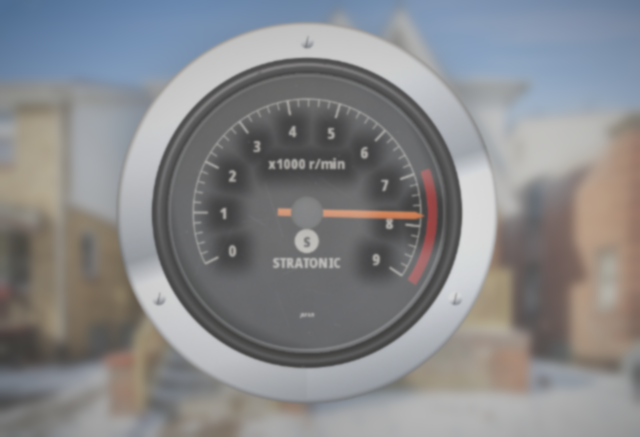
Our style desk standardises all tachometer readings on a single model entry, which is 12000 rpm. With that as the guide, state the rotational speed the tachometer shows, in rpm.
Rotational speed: 7800 rpm
